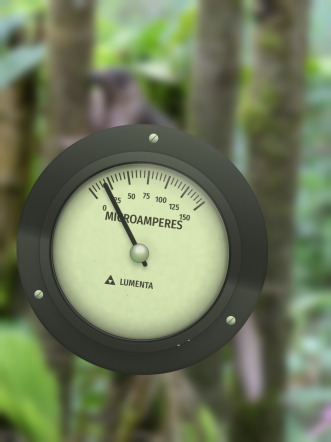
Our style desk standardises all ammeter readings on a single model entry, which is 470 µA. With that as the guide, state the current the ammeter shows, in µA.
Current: 20 µA
